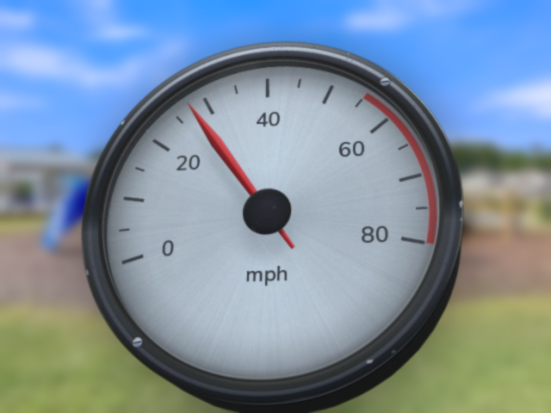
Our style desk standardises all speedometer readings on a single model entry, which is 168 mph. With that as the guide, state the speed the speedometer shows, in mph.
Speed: 27.5 mph
